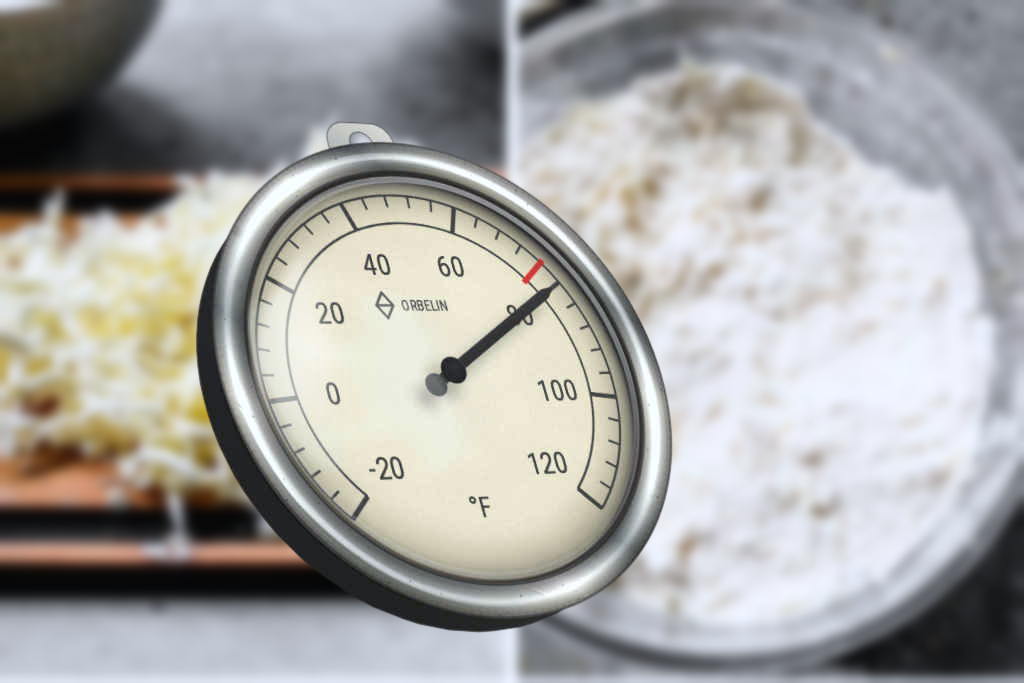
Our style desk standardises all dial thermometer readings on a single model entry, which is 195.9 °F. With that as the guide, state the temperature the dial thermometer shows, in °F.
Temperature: 80 °F
